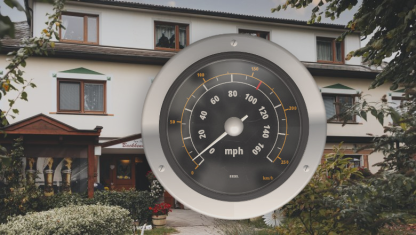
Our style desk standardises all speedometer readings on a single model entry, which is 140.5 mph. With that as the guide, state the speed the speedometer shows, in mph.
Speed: 5 mph
